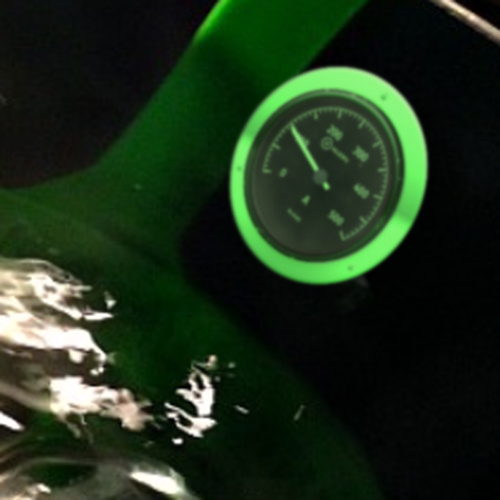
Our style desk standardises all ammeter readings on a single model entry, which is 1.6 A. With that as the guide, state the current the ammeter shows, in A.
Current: 100 A
